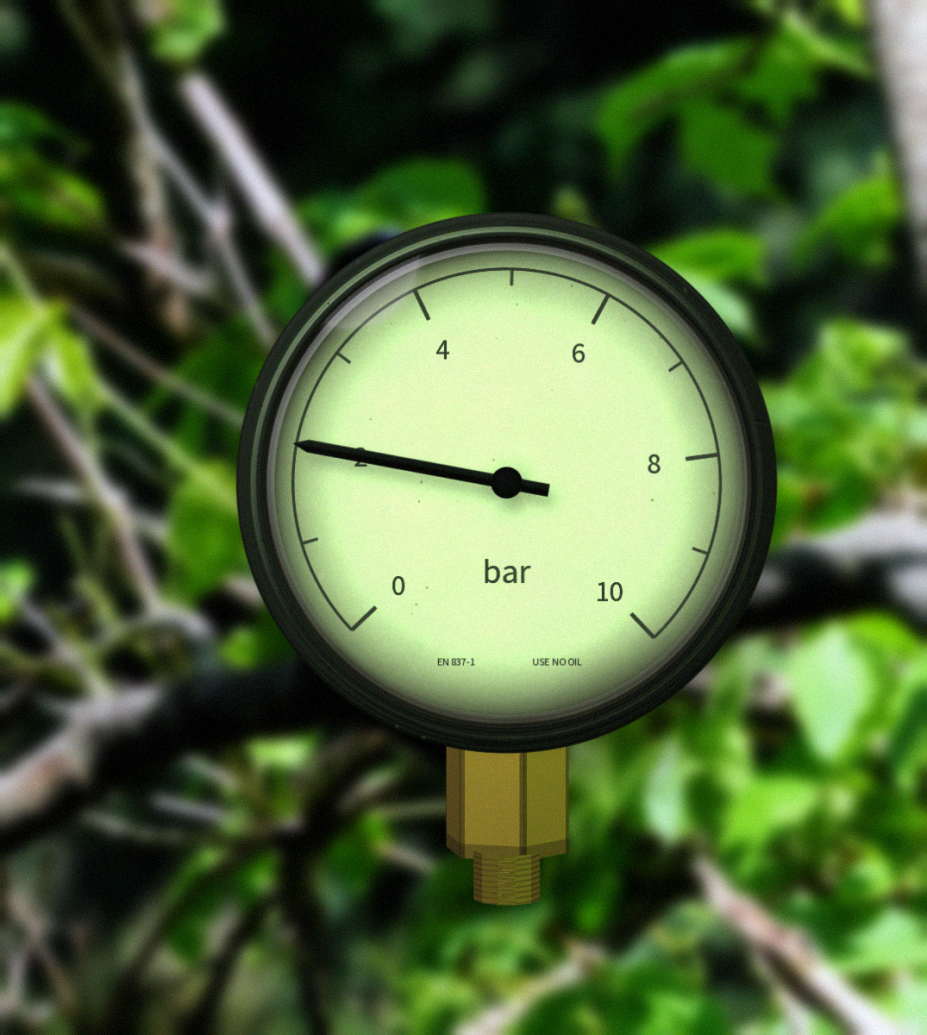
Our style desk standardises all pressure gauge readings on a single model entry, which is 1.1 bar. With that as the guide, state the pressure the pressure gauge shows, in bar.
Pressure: 2 bar
